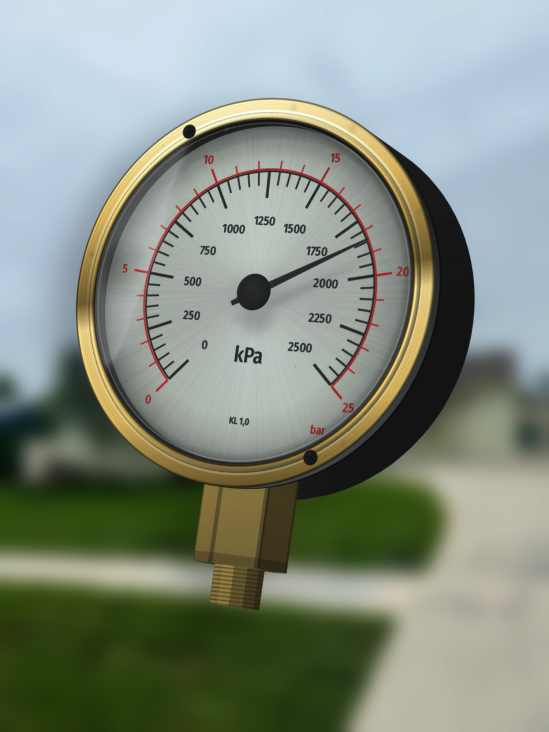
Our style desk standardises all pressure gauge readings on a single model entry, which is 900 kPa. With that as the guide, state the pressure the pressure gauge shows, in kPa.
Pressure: 1850 kPa
